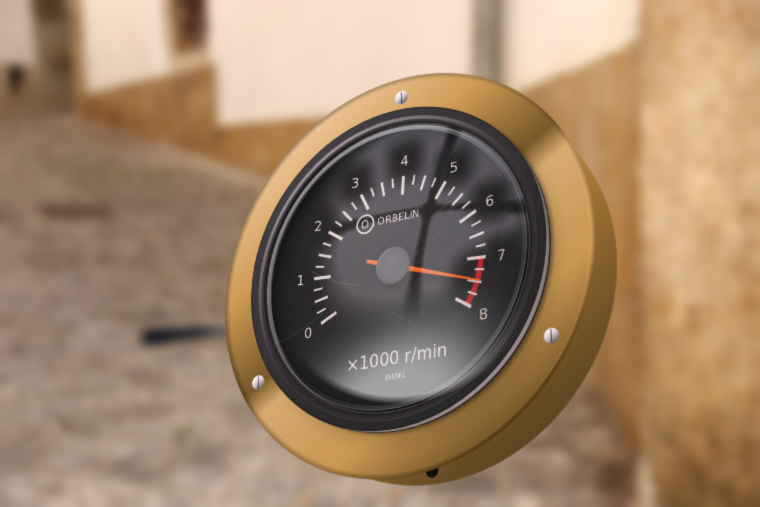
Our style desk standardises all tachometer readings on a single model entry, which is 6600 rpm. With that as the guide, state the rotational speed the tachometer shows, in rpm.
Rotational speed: 7500 rpm
